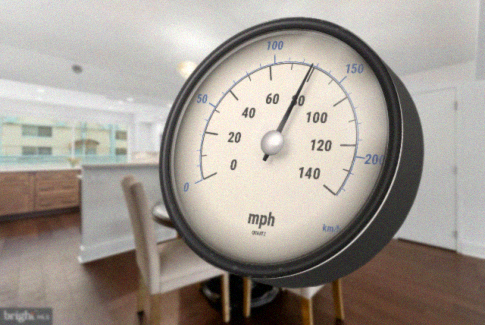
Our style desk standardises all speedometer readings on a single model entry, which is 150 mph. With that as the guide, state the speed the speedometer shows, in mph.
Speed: 80 mph
